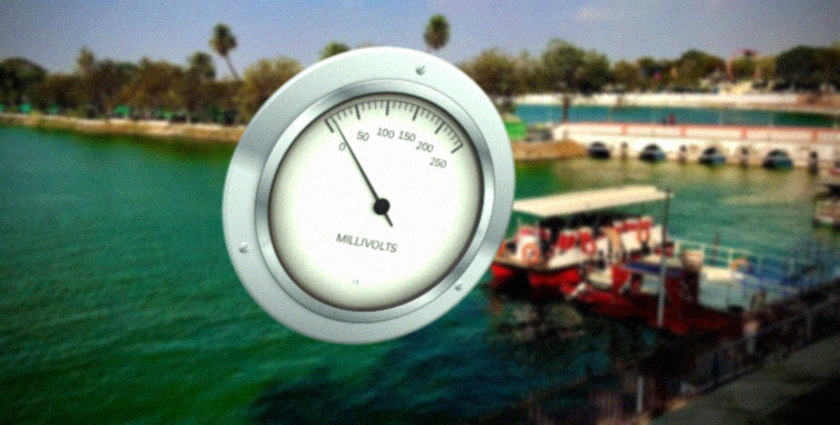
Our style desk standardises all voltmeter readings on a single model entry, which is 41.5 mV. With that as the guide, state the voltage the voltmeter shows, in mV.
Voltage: 10 mV
